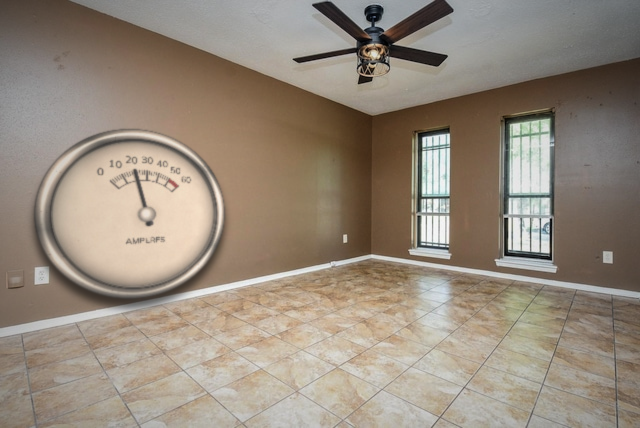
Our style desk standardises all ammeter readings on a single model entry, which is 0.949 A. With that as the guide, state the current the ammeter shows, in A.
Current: 20 A
